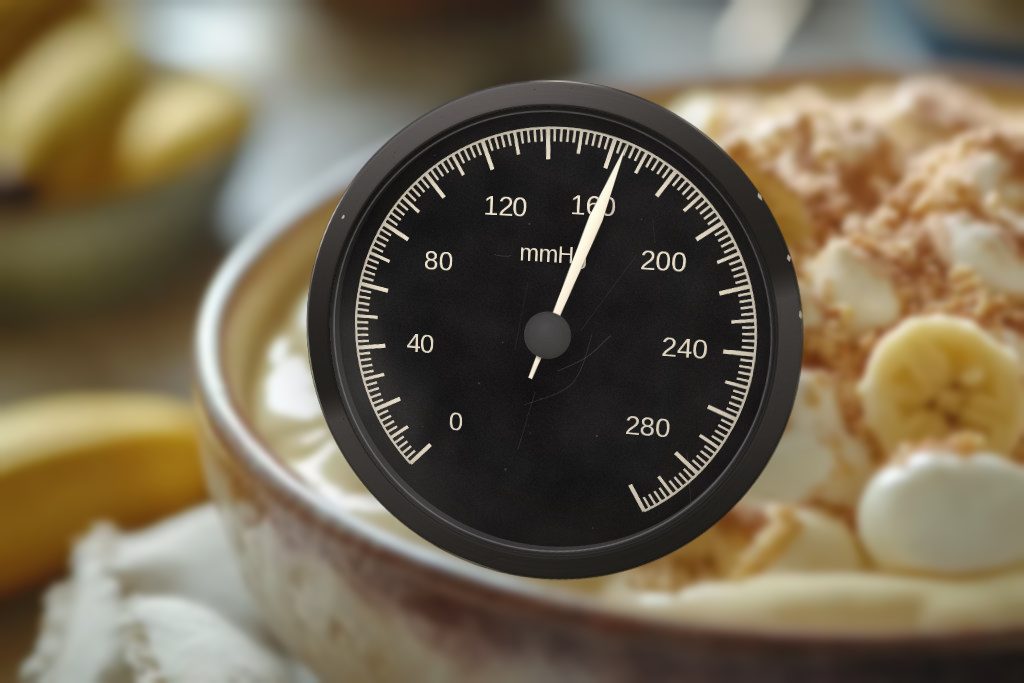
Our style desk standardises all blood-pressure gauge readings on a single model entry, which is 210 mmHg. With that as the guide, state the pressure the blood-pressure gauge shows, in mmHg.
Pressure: 164 mmHg
